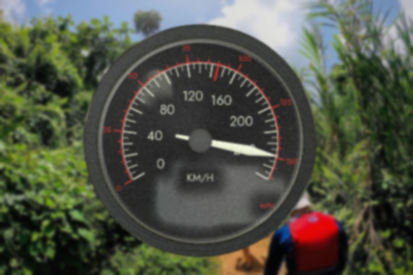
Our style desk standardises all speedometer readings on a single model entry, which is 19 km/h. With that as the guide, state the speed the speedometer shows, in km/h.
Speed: 240 km/h
